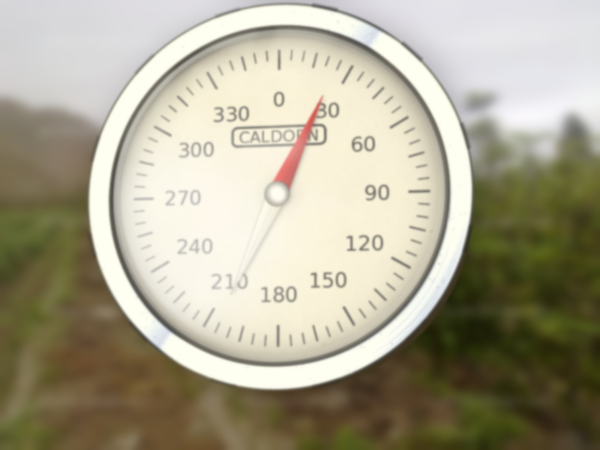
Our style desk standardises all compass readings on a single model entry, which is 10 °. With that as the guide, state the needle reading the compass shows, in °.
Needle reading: 25 °
